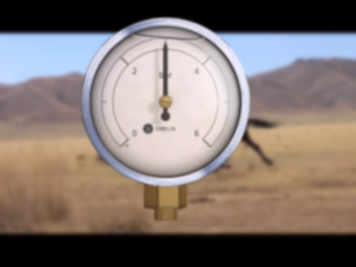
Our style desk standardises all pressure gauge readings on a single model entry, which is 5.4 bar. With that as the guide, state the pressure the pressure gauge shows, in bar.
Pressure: 3 bar
